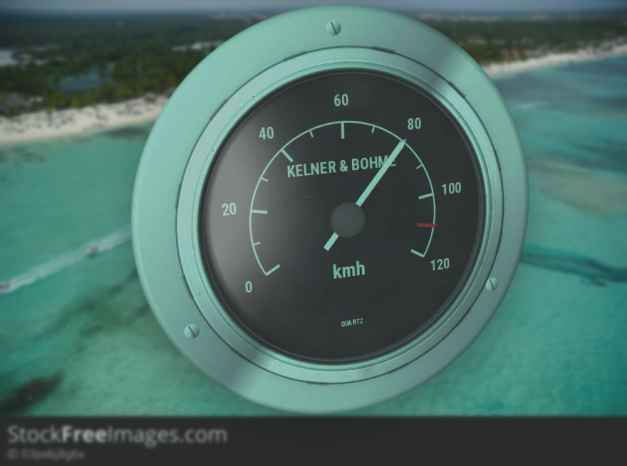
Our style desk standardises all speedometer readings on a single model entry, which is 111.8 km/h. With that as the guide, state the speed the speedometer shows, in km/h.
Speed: 80 km/h
